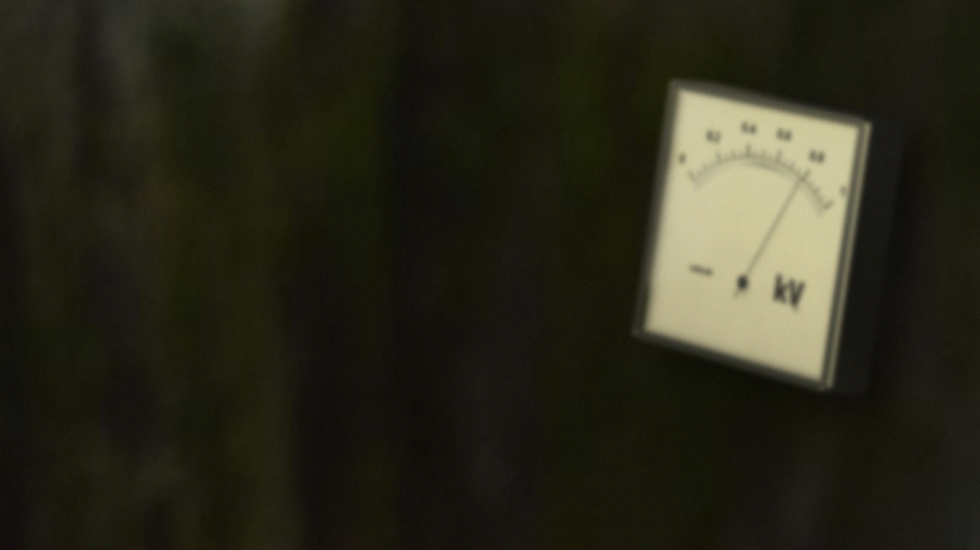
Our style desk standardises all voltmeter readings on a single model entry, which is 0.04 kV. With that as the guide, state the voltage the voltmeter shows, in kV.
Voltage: 0.8 kV
